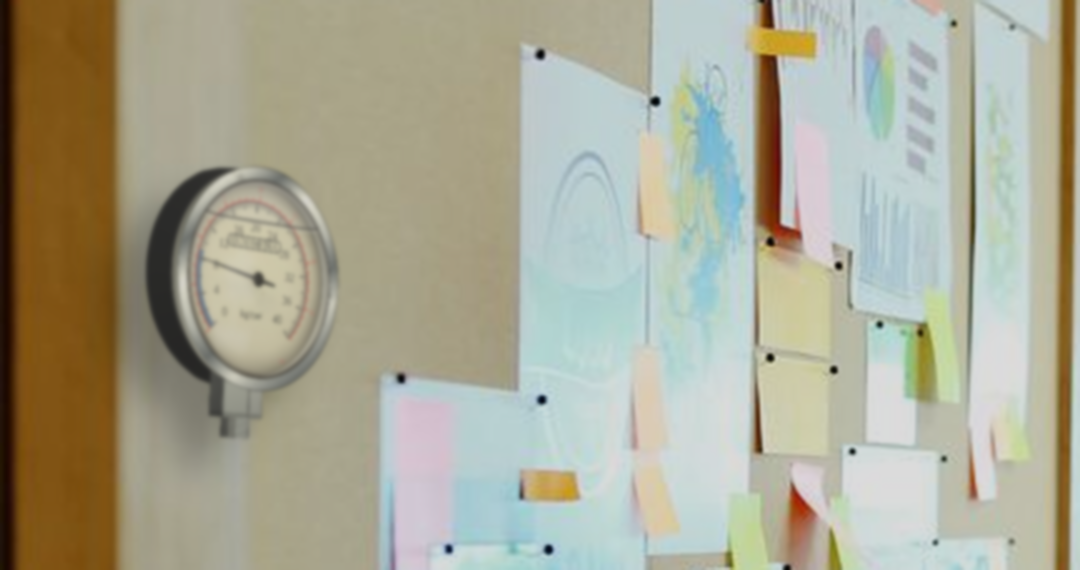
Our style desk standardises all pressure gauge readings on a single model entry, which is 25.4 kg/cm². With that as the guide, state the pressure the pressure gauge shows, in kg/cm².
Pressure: 8 kg/cm²
